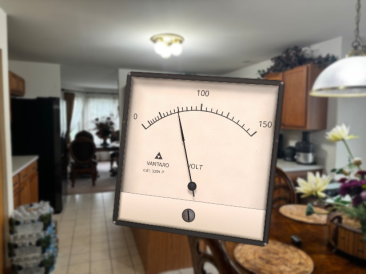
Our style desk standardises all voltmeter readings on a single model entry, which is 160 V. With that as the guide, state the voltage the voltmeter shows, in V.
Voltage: 75 V
